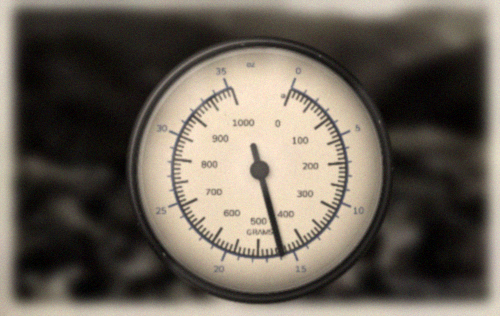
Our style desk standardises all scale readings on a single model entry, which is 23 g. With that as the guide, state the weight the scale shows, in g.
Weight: 450 g
